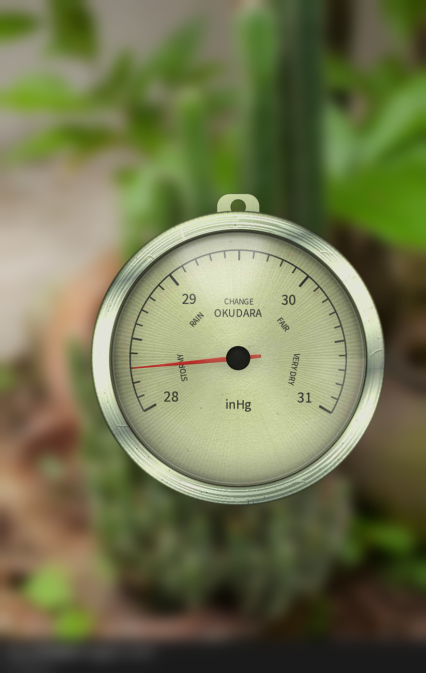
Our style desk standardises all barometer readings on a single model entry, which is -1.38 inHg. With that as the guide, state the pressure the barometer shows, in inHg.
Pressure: 28.3 inHg
